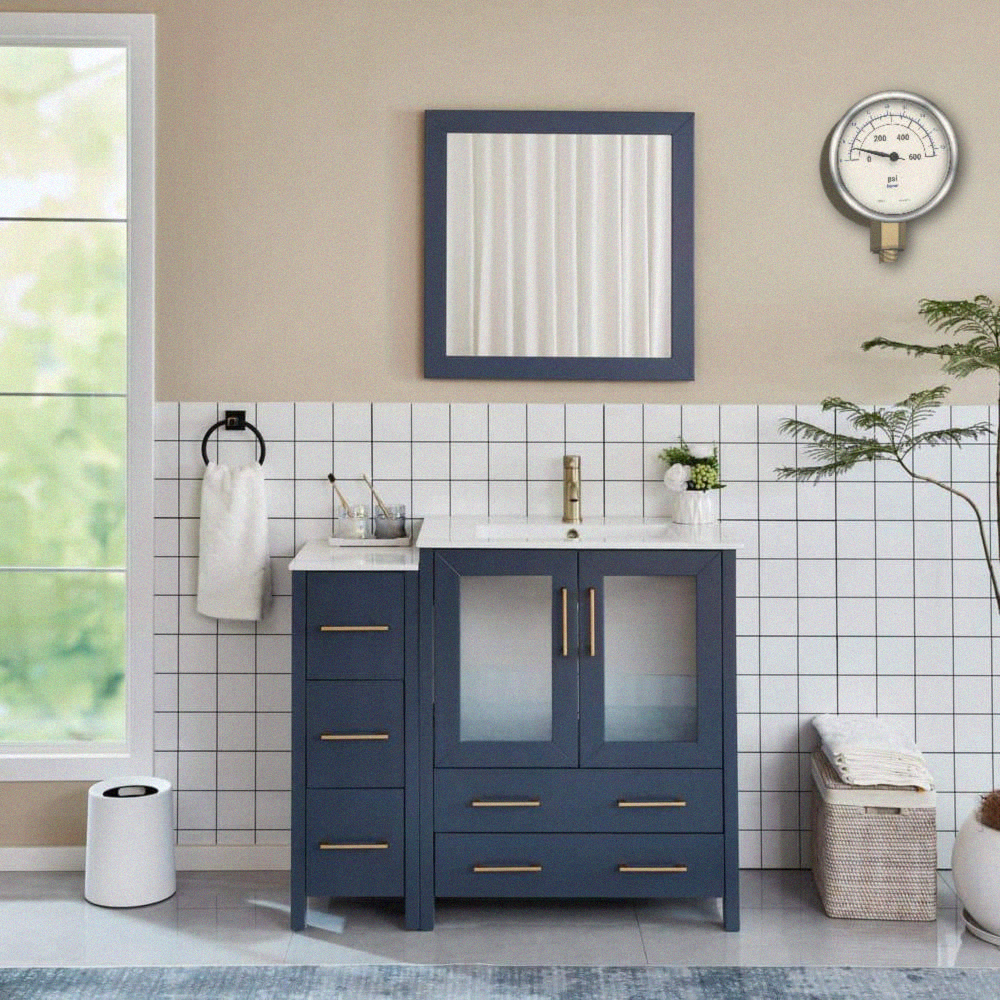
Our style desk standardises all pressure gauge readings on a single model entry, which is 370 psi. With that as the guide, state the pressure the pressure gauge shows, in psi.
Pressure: 50 psi
